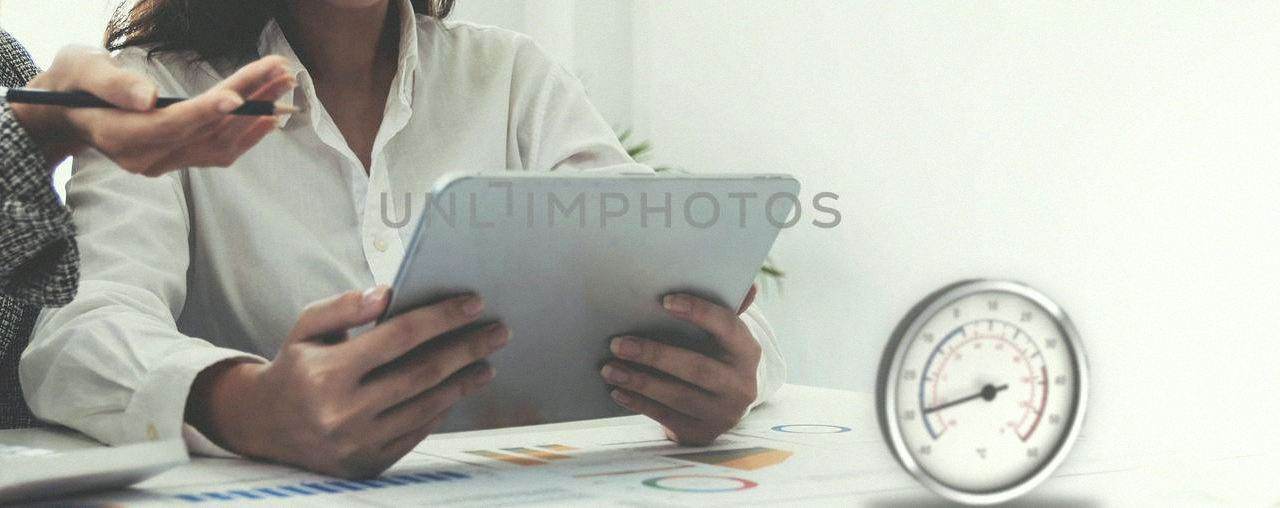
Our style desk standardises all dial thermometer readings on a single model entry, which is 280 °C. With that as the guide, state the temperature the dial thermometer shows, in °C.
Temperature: -30 °C
